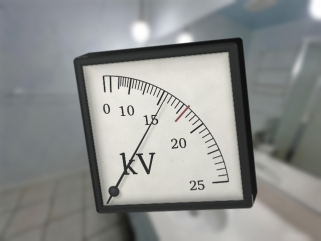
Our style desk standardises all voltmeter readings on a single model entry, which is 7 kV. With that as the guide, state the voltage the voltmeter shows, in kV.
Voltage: 15.5 kV
